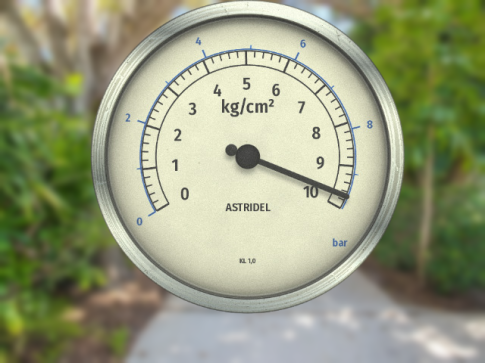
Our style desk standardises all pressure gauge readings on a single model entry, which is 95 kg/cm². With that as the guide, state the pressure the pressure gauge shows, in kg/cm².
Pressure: 9.7 kg/cm²
